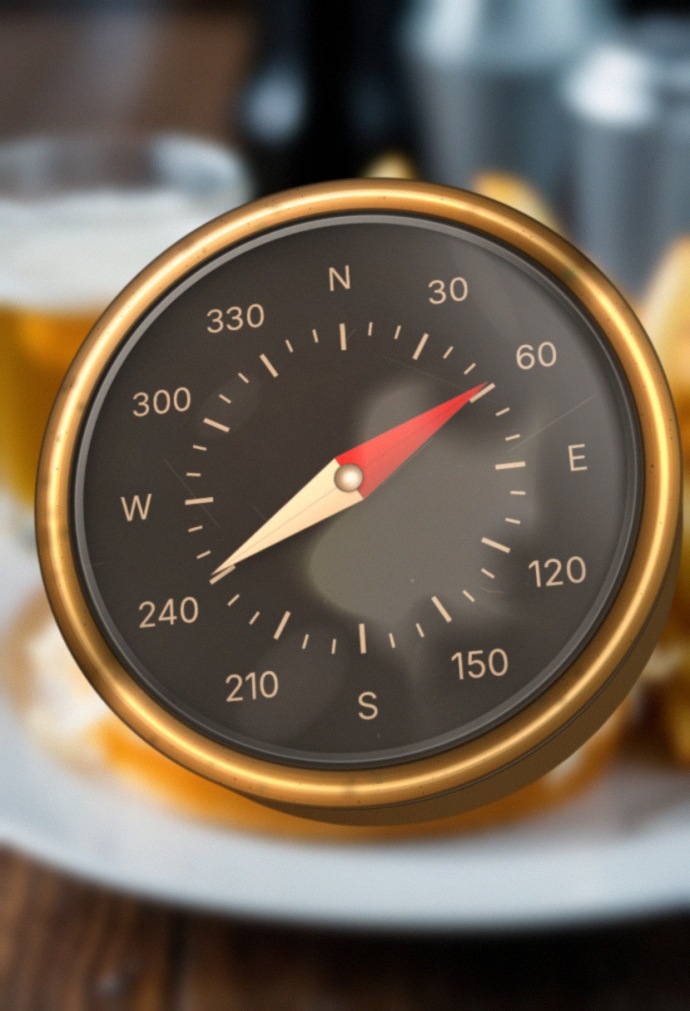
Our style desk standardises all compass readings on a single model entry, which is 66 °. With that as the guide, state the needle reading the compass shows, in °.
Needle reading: 60 °
